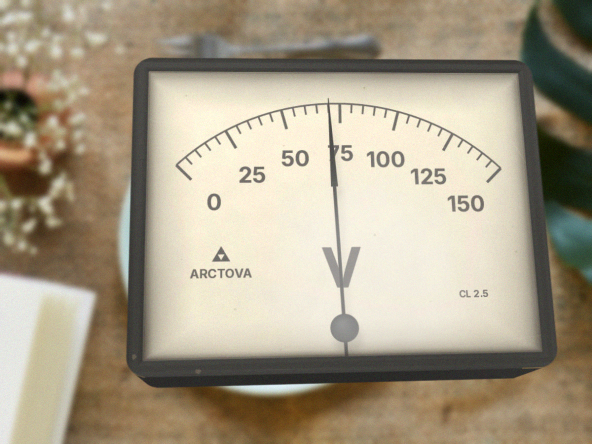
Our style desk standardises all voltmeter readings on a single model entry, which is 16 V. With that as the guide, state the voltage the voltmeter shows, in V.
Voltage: 70 V
